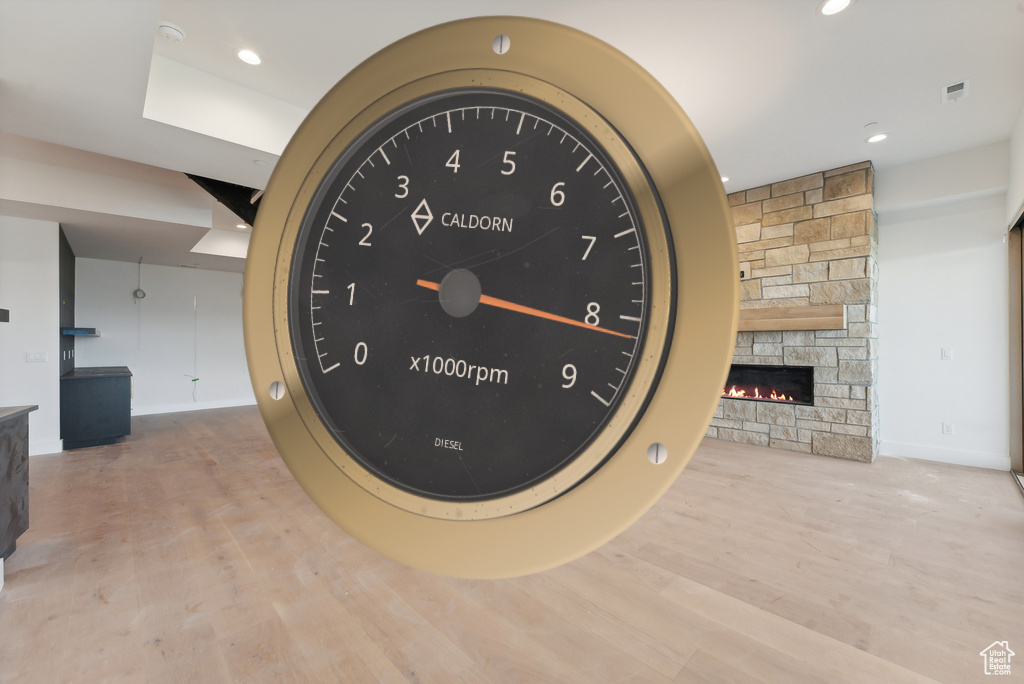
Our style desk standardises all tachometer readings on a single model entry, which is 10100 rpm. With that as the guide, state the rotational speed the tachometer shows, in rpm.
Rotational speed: 8200 rpm
